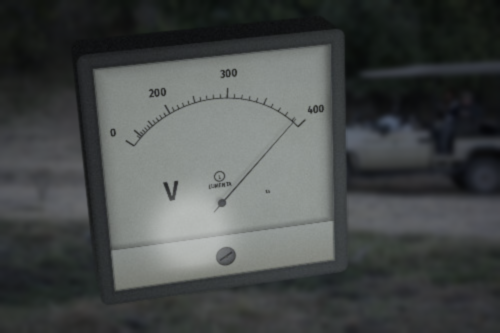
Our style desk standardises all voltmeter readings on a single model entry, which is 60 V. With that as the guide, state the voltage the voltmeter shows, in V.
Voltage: 390 V
